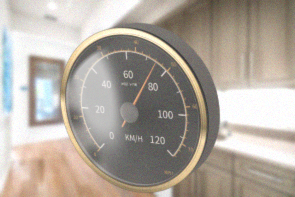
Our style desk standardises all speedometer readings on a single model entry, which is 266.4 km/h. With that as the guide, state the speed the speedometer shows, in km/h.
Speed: 75 km/h
